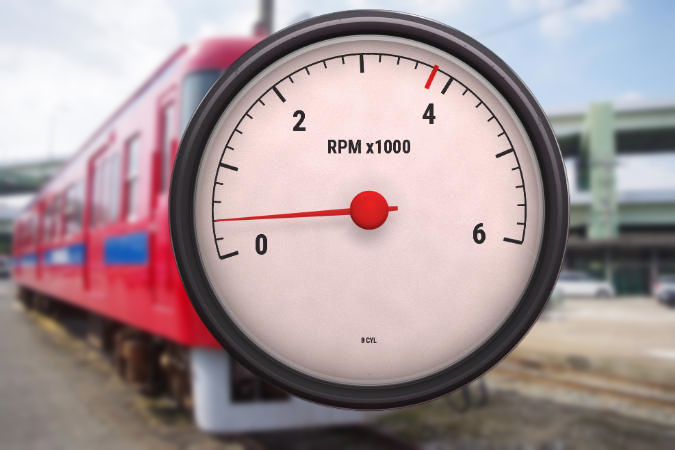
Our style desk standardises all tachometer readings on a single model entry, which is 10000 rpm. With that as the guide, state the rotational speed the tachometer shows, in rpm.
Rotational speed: 400 rpm
